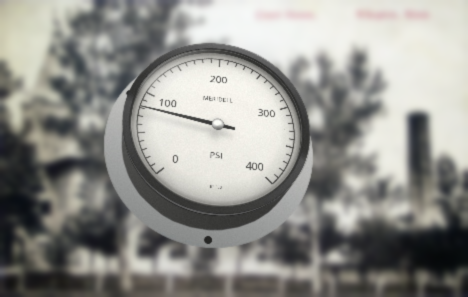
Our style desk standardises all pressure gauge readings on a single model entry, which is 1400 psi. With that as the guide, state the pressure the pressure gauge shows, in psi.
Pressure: 80 psi
